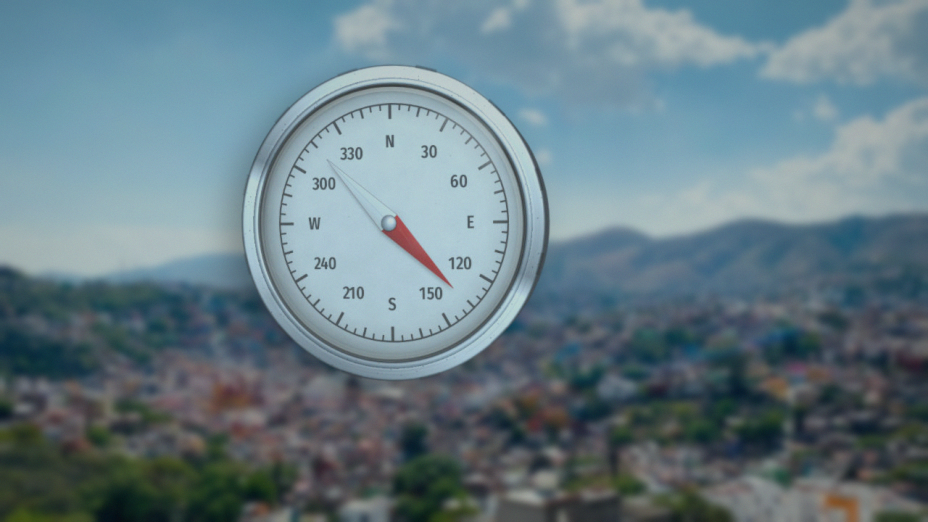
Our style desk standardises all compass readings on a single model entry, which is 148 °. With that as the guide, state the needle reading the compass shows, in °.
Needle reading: 135 °
